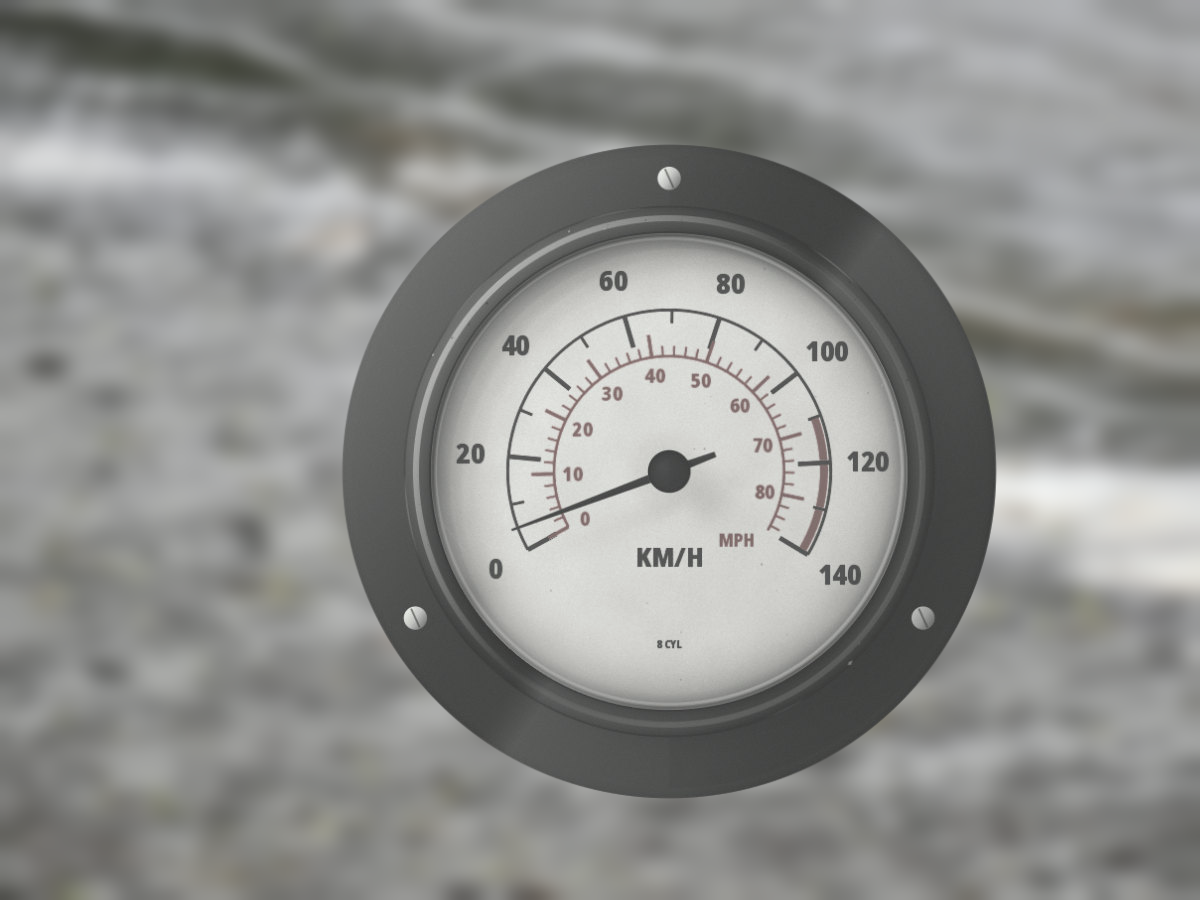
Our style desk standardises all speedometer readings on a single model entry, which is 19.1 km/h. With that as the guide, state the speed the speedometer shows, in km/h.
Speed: 5 km/h
